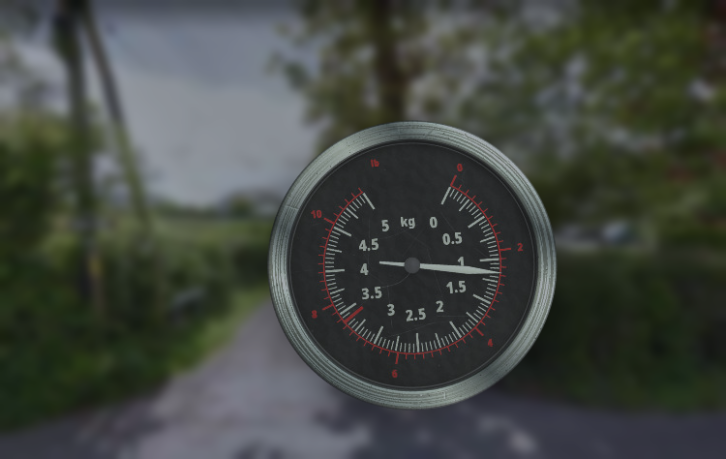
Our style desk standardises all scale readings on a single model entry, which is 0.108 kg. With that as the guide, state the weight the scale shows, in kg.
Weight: 1.15 kg
